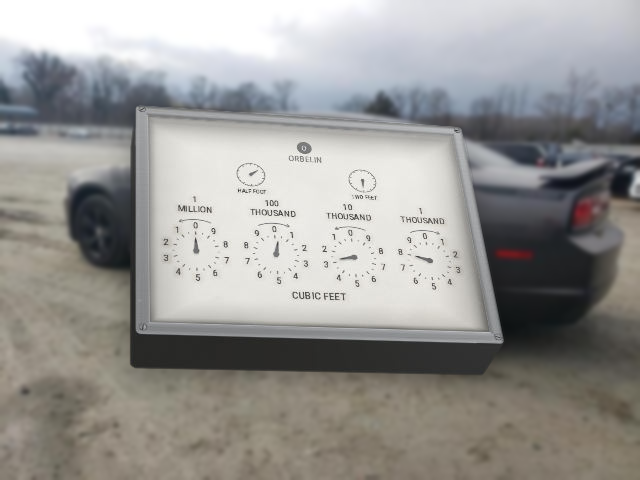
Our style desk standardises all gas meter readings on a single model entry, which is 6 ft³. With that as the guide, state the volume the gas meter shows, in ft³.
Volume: 2800 ft³
